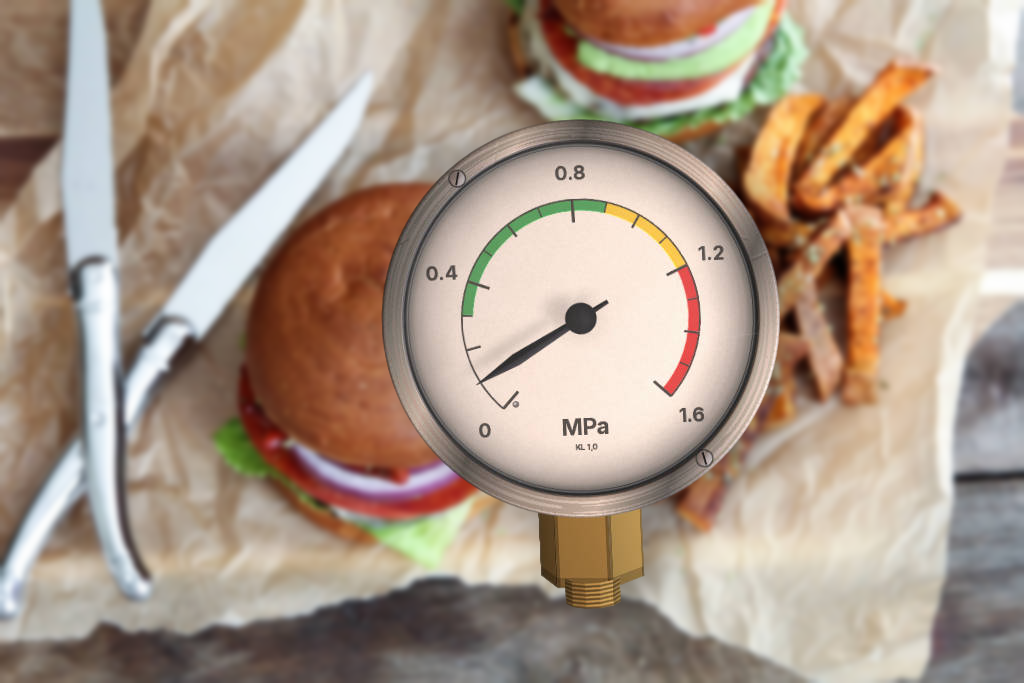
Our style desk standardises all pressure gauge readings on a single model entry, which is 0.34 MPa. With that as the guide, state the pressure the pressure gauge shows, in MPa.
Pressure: 0.1 MPa
